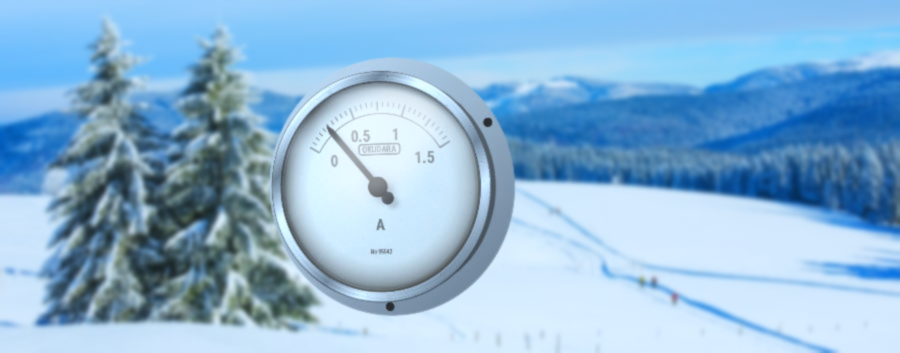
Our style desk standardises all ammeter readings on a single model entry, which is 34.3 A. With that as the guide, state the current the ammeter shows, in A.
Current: 0.25 A
